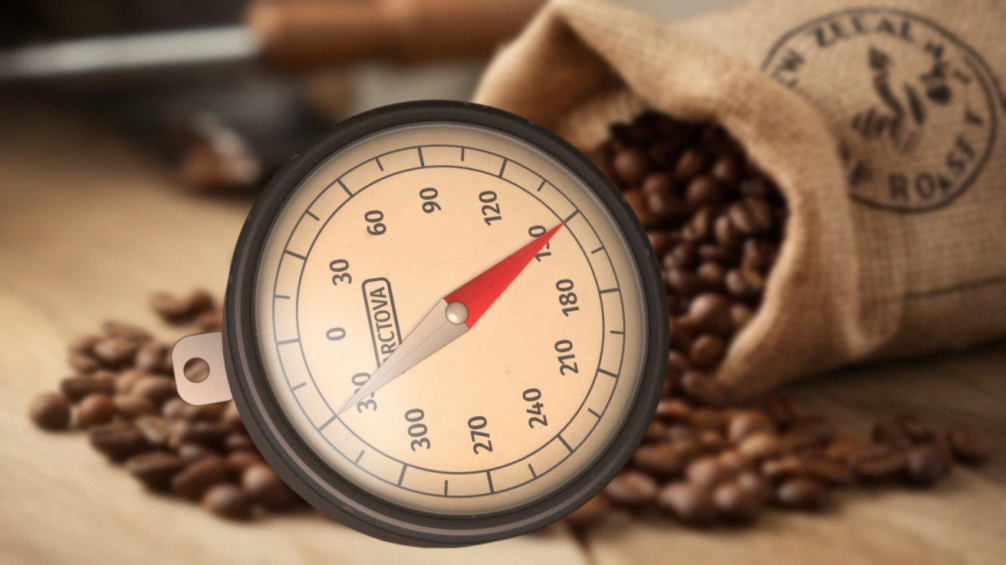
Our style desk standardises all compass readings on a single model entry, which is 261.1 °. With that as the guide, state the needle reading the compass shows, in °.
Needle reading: 150 °
